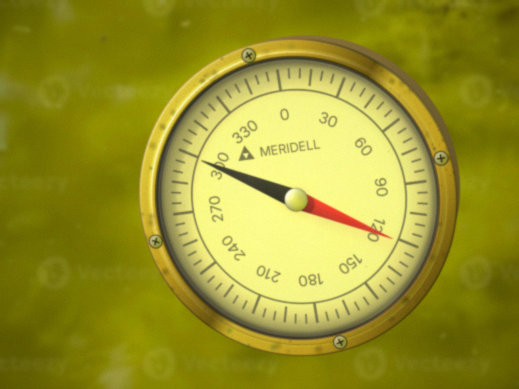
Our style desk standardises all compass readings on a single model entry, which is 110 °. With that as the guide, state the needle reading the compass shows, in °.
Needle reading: 120 °
